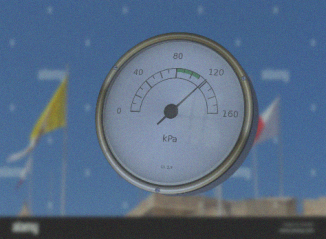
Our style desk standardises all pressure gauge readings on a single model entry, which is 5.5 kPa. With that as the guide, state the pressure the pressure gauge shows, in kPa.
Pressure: 120 kPa
